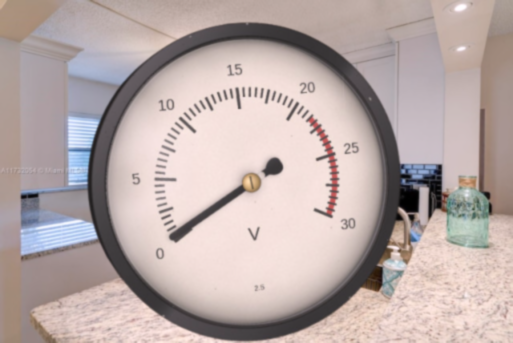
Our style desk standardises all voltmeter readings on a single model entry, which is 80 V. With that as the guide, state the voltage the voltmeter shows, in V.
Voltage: 0.5 V
